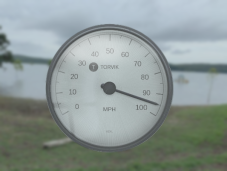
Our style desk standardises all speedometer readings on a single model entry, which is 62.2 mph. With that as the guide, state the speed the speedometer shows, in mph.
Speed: 95 mph
